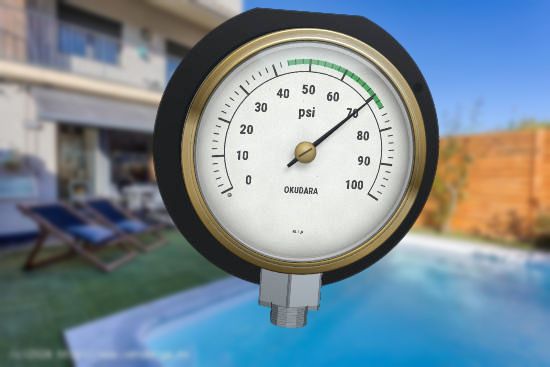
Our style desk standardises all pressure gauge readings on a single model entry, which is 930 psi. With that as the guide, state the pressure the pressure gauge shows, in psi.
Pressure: 70 psi
